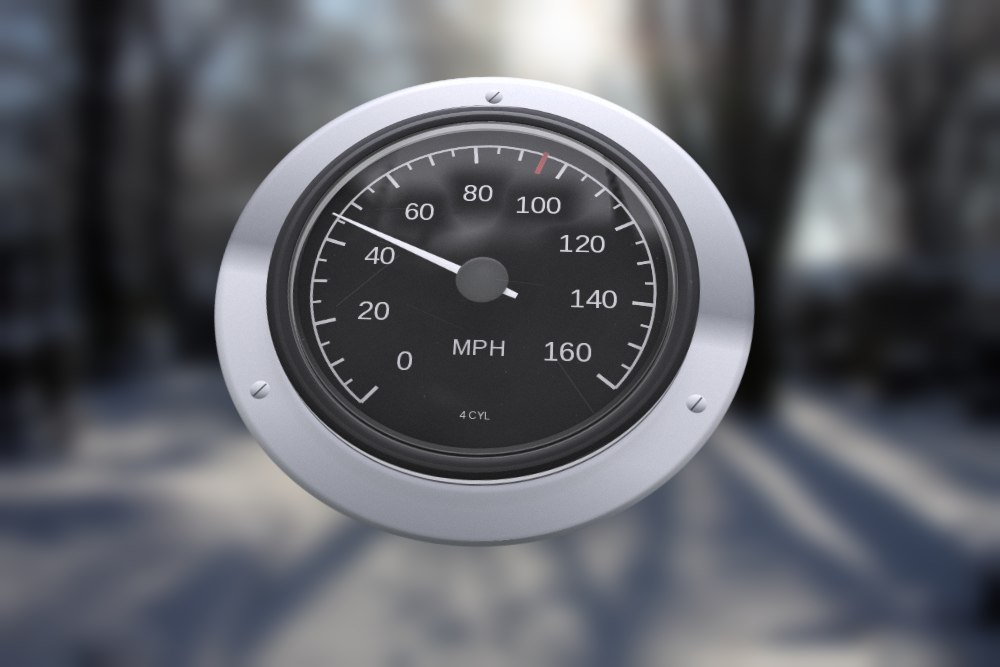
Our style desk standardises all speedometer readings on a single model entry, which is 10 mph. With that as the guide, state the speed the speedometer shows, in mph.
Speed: 45 mph
